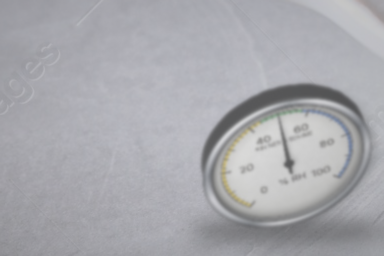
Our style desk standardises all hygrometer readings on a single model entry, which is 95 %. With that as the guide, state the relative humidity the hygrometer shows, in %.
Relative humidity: 50 %
